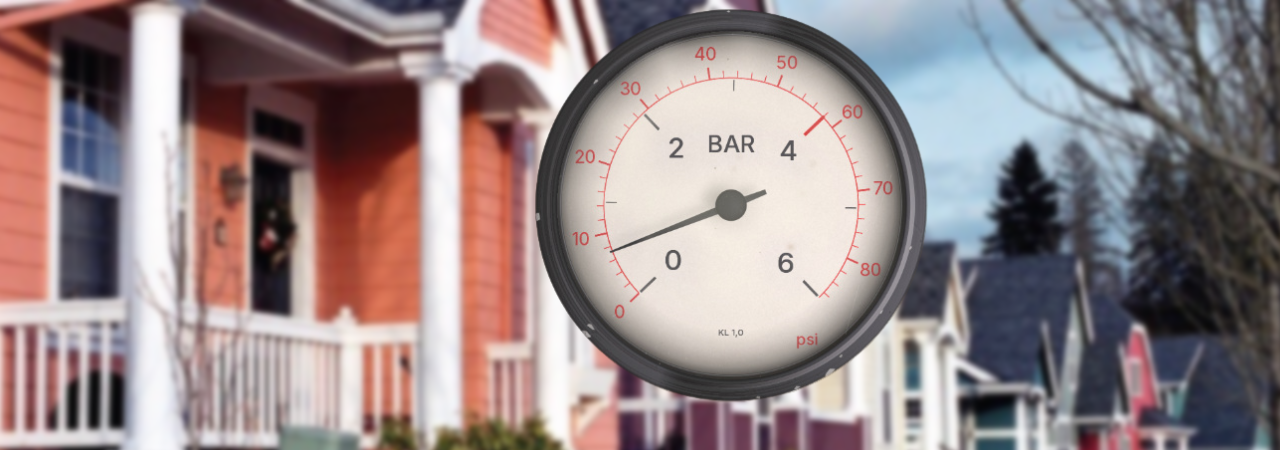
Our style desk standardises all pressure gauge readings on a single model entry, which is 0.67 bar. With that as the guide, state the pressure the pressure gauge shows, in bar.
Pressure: 0.5 bar
